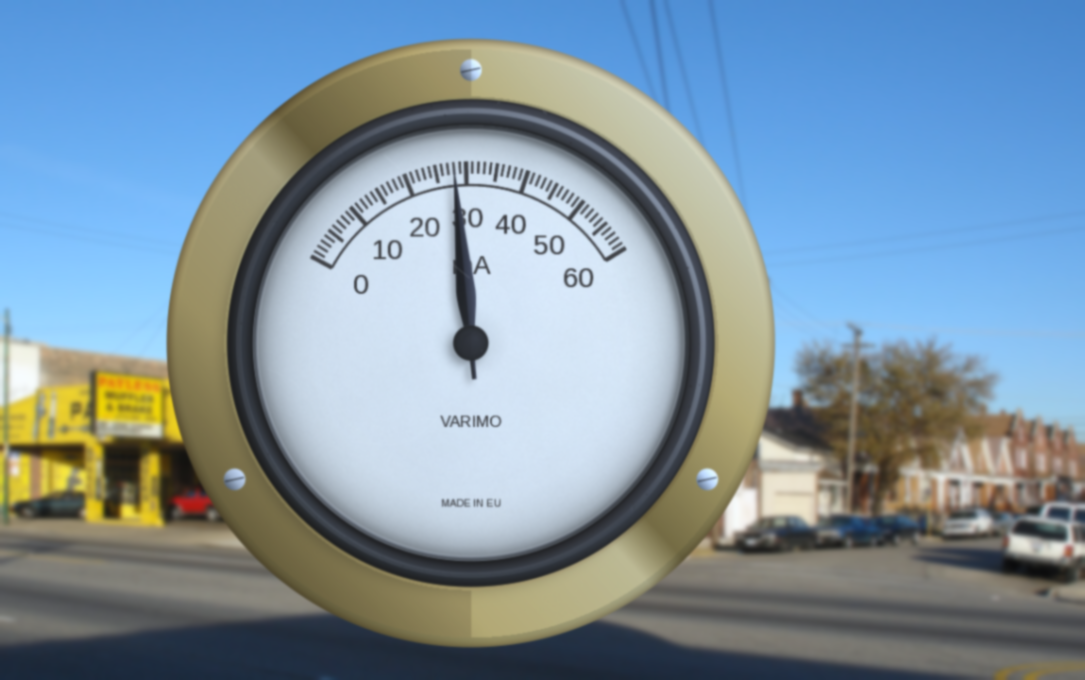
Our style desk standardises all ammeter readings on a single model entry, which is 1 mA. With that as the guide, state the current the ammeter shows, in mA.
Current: 28 mA
